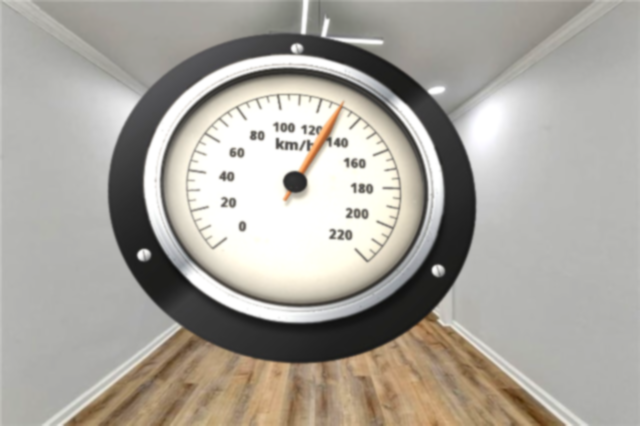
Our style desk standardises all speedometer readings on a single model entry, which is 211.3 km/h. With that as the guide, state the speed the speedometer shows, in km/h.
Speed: 130 km/h
